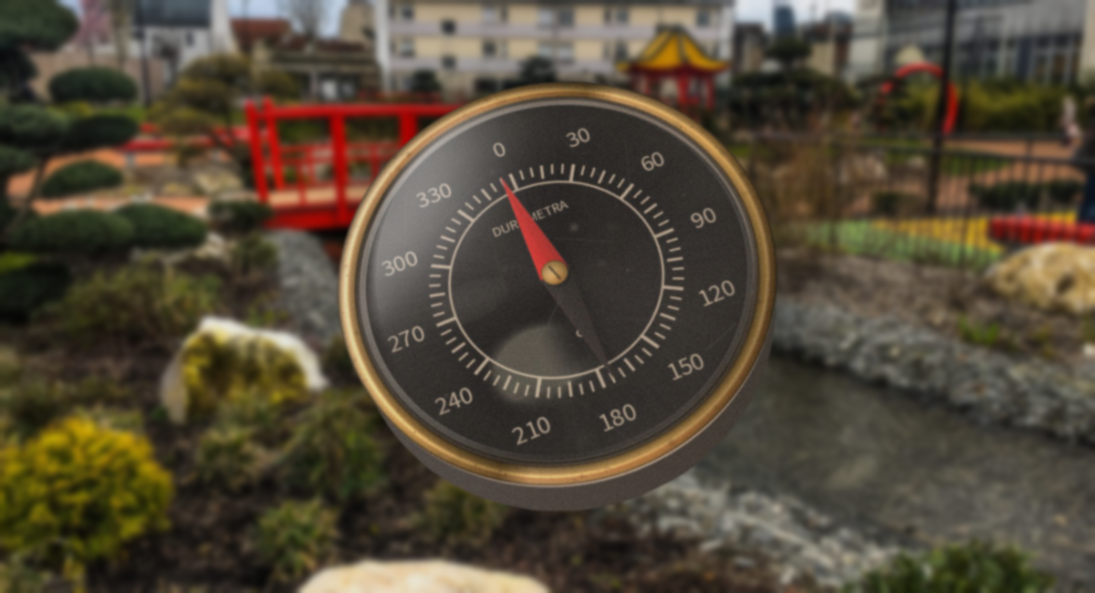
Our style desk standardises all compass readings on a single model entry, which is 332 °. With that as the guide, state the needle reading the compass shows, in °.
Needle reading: 355 °
